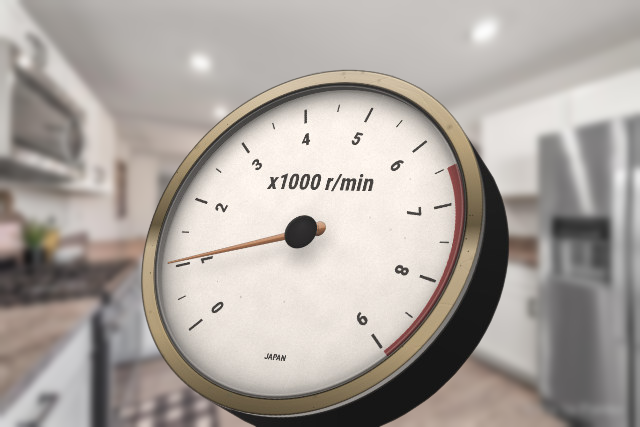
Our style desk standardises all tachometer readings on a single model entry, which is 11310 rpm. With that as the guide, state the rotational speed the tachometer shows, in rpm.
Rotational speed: 1000 rpm
